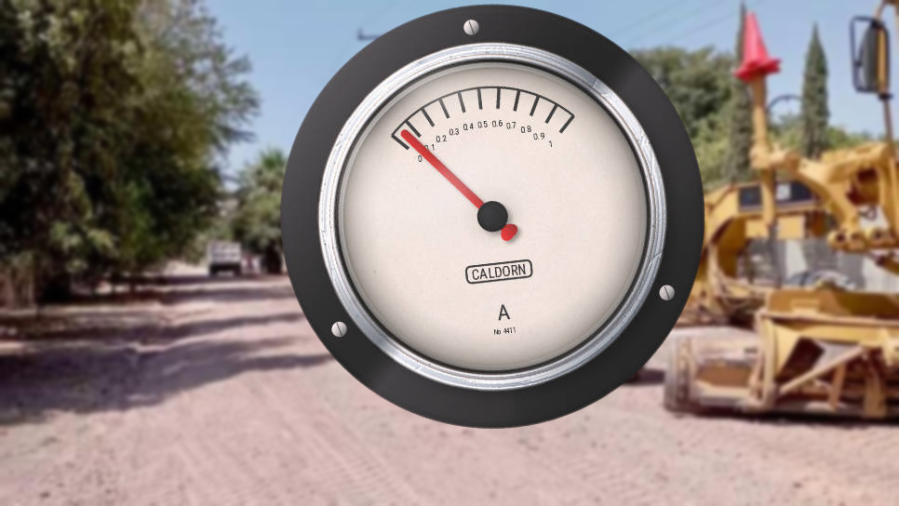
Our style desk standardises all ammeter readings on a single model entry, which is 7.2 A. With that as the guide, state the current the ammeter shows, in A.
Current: 0.05 A
